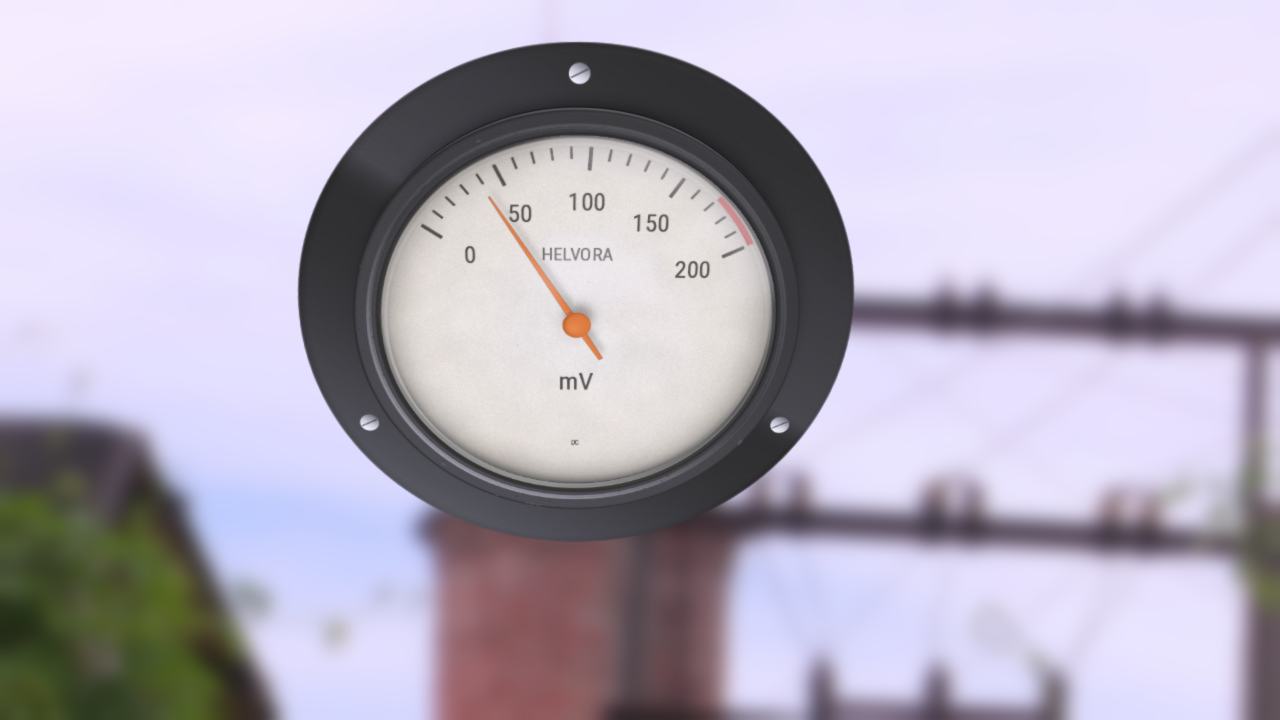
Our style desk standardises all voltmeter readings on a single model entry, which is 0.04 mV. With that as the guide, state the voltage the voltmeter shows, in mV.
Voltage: 40 mV
